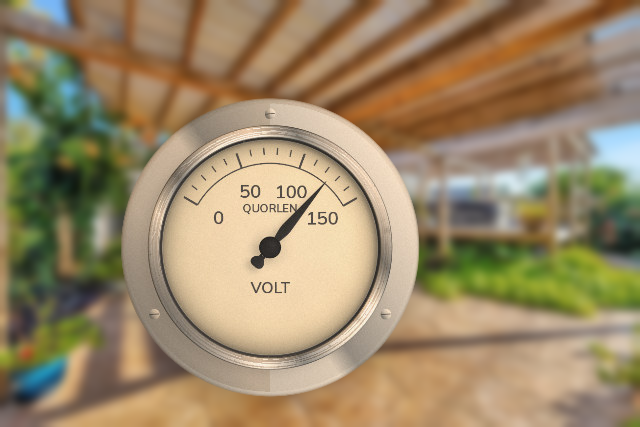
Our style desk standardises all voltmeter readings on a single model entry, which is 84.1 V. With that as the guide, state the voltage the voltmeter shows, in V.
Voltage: 125 V
